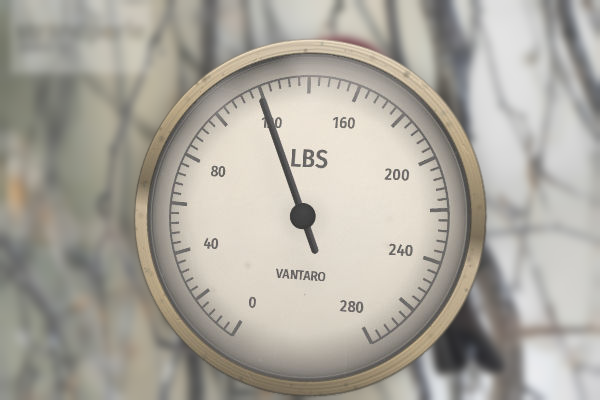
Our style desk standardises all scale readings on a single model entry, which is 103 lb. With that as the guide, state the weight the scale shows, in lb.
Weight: 120 lb
